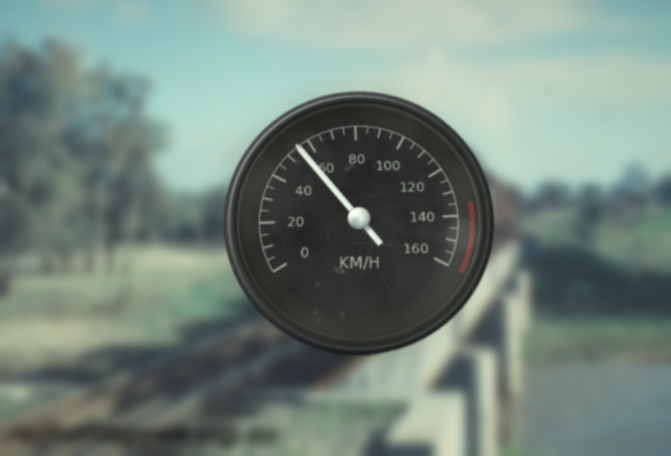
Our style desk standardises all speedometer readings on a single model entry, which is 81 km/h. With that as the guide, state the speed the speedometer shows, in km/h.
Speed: 55 km/h
